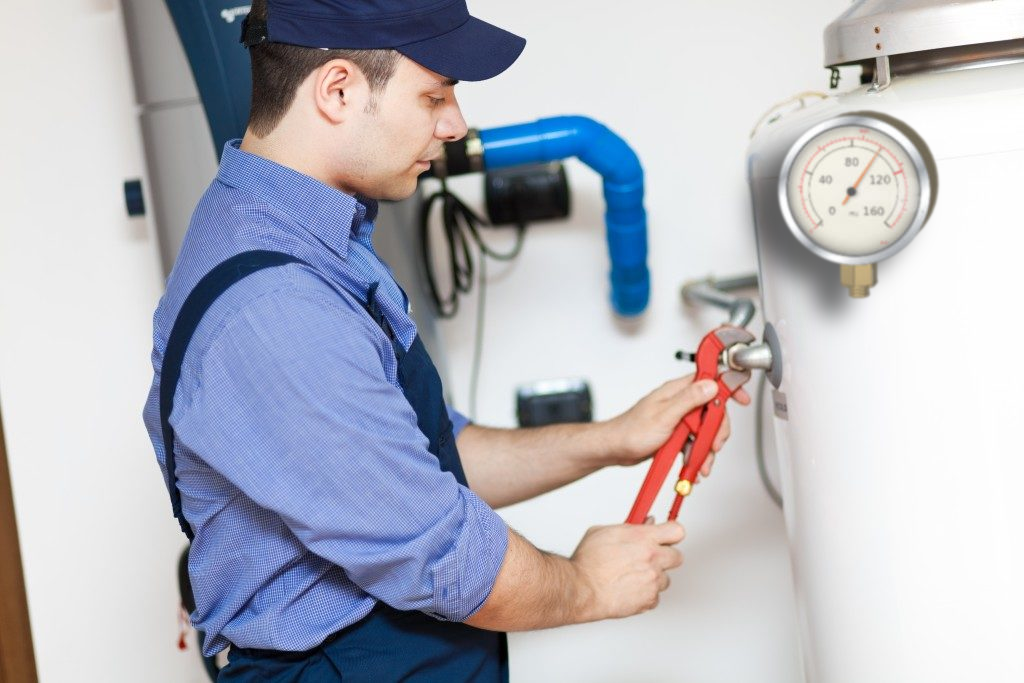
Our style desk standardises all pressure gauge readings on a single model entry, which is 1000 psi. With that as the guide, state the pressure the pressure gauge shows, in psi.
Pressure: 100 psi
